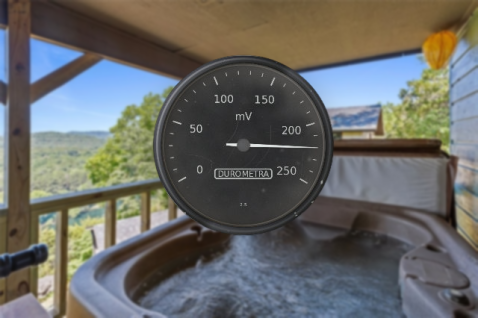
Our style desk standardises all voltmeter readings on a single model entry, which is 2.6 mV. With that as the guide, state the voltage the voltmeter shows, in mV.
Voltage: 220 mV
